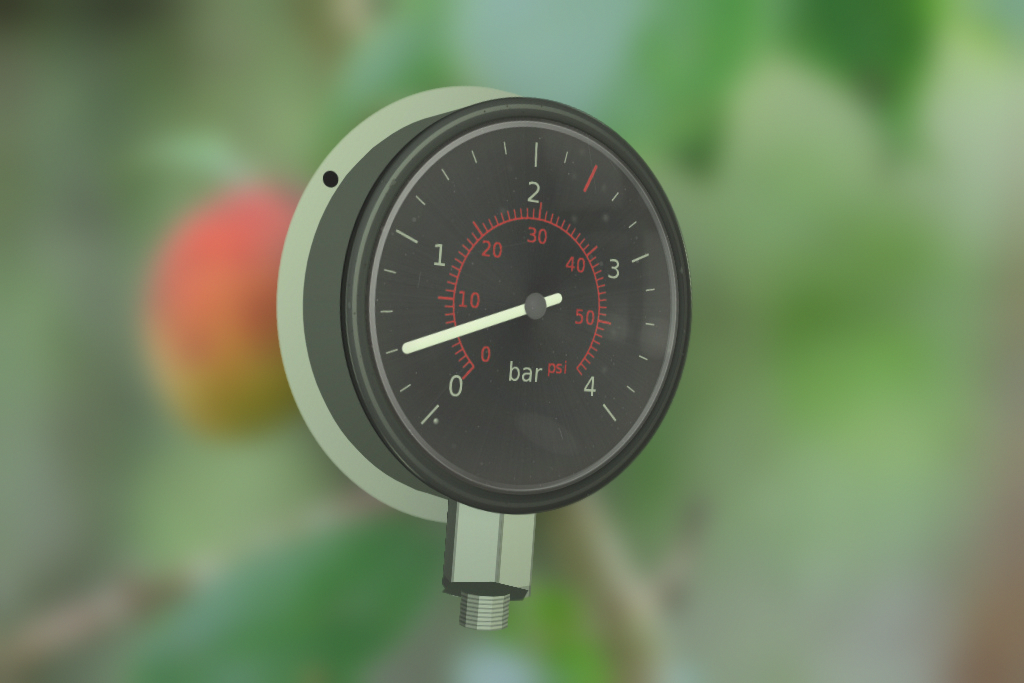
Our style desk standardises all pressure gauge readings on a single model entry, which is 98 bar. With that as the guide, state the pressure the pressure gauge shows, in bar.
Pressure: 0.4 bar
